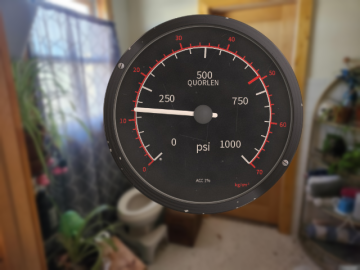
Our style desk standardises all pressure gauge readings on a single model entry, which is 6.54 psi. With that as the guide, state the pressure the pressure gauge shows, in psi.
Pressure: 175 psi
